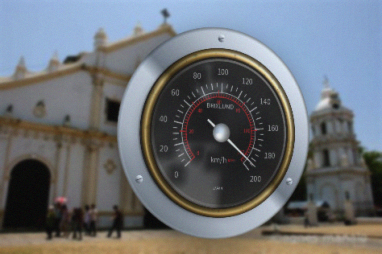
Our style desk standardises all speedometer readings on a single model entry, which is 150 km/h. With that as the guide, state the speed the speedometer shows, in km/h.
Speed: 195 km/h
